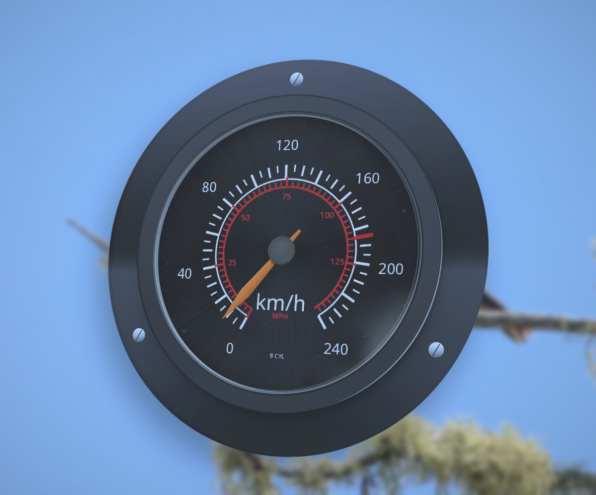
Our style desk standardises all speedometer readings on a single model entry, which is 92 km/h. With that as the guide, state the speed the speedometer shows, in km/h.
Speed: 10 km/h
